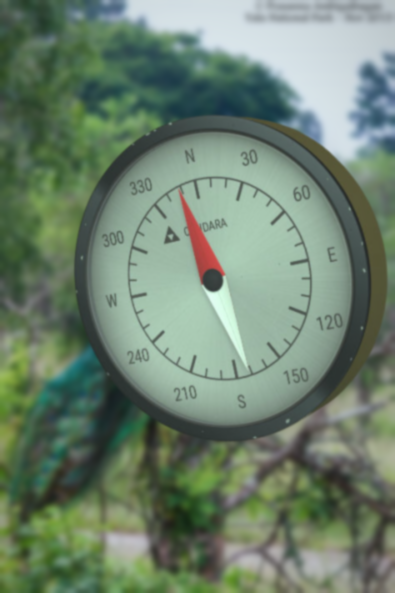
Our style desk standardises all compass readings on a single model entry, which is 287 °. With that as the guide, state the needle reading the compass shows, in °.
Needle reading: 350 °
